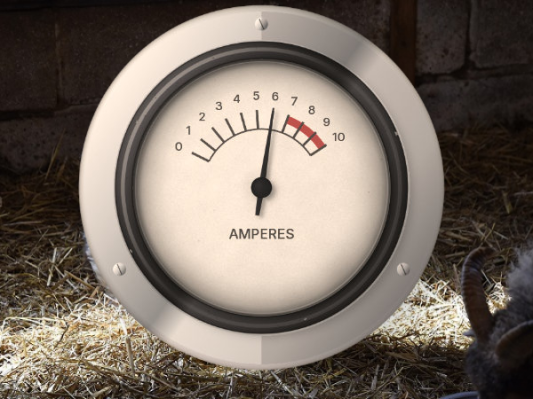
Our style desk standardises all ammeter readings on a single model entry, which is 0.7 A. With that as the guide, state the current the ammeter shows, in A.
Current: 6 A
